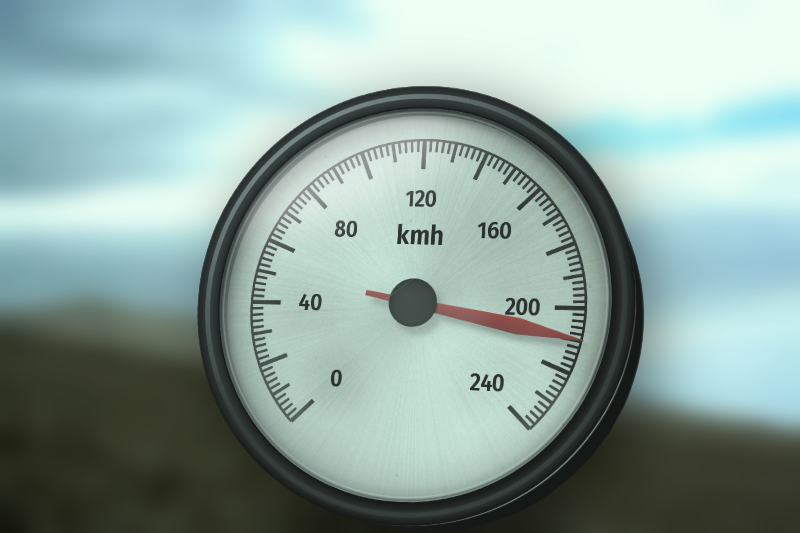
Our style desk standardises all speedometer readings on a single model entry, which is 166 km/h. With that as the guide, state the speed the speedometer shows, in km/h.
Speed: 210 km/h
